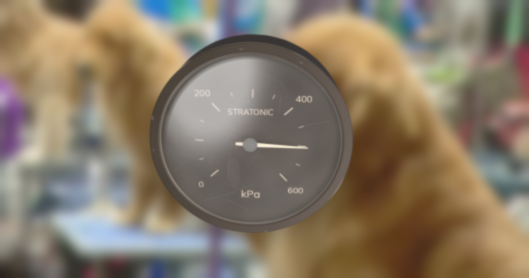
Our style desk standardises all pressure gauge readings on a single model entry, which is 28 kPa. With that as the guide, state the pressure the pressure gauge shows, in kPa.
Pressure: 500 kPa
